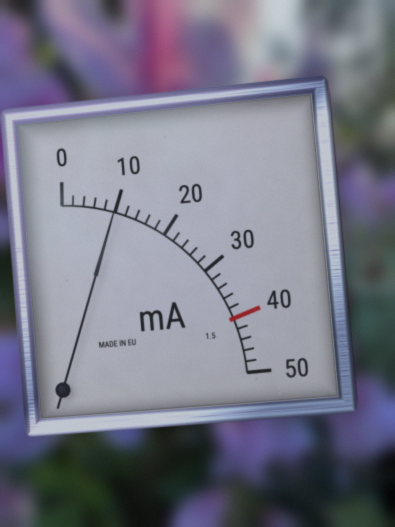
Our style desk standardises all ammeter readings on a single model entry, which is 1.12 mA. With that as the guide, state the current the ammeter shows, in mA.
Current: 10 mA
